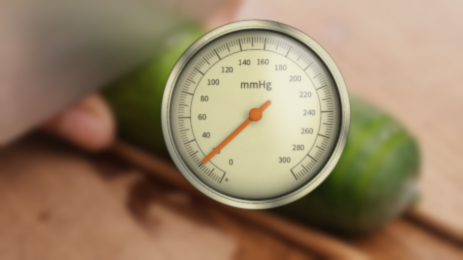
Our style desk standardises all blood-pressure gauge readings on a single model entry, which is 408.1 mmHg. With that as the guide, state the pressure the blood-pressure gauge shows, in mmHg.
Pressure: 20 mmHg
